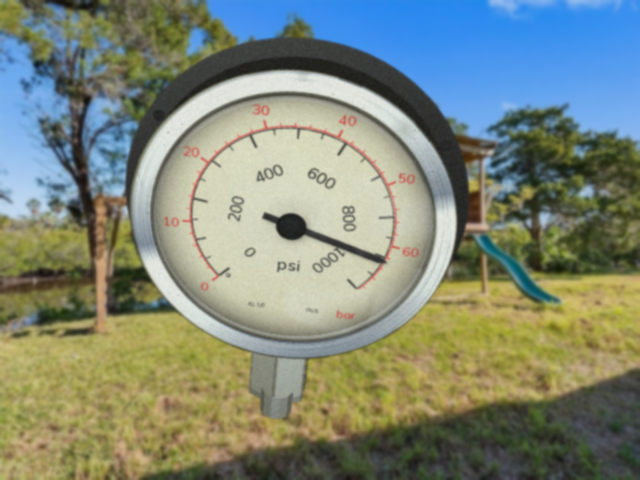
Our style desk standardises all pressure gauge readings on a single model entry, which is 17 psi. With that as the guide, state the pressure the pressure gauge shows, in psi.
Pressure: 900 psi
